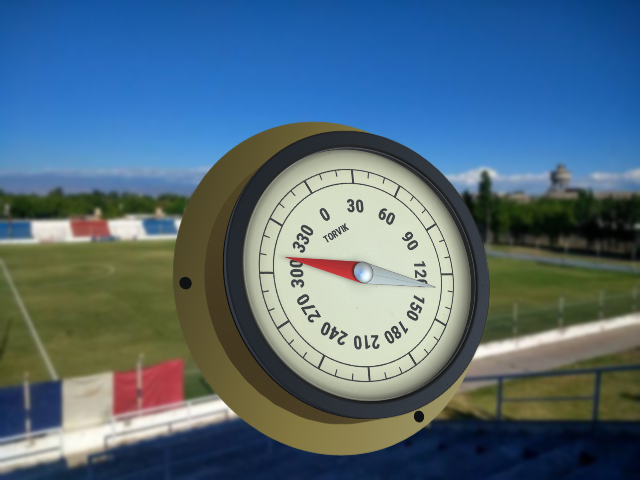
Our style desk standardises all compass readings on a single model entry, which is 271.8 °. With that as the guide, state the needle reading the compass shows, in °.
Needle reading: 310 °
